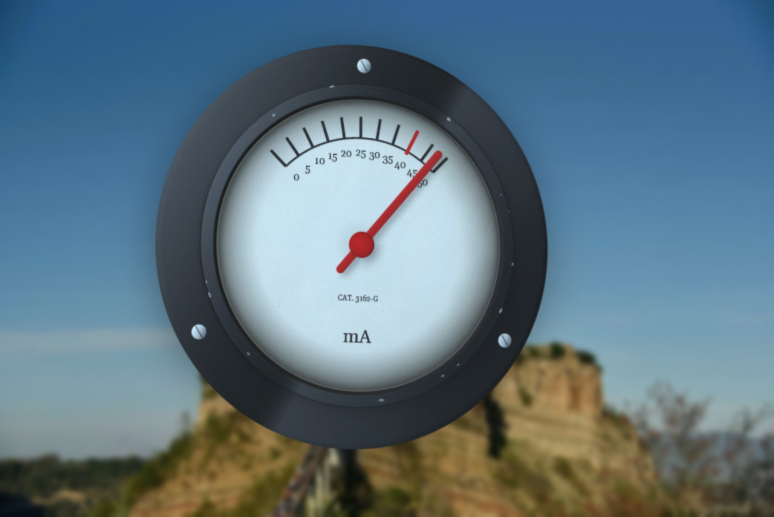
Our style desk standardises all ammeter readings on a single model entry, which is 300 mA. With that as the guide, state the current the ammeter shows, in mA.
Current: 47.5 mA
